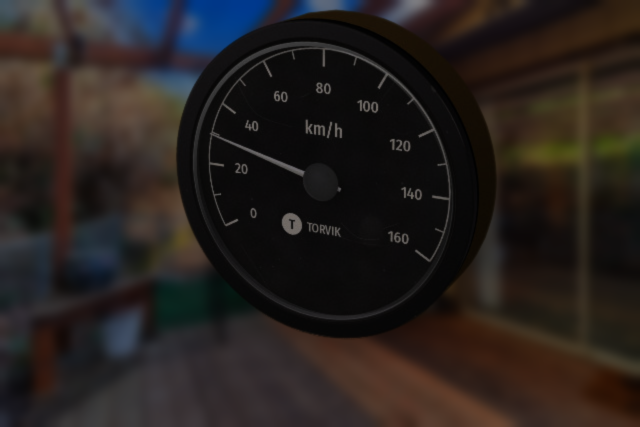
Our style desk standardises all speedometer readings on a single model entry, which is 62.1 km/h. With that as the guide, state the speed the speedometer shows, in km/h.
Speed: 30 km/h
